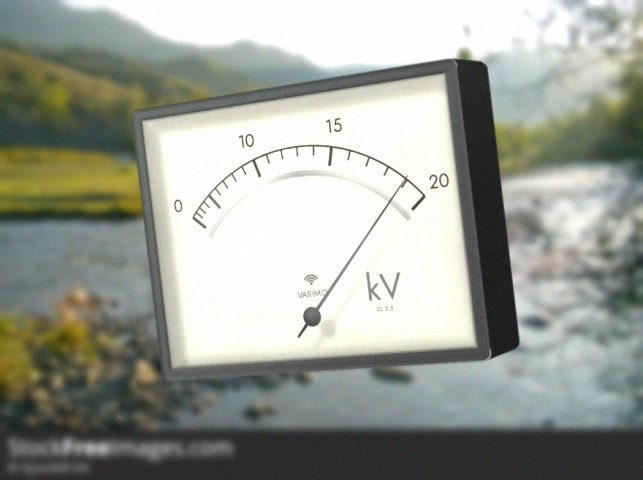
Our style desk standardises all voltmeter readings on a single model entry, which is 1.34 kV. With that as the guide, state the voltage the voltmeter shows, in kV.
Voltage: 19 kV
